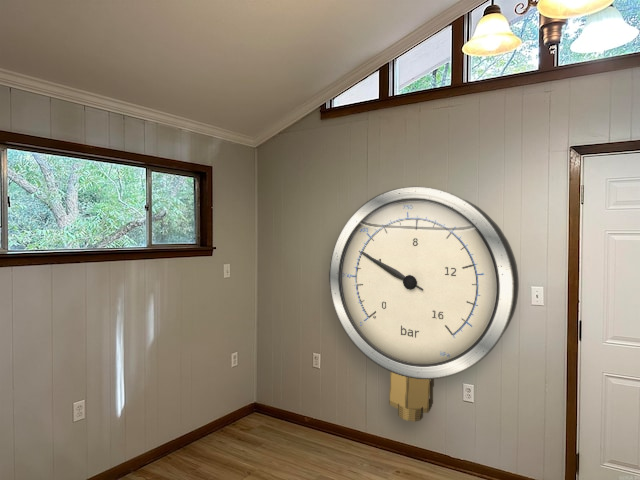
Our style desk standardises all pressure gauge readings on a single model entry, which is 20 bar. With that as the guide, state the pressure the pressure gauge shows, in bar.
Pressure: 4 bar
